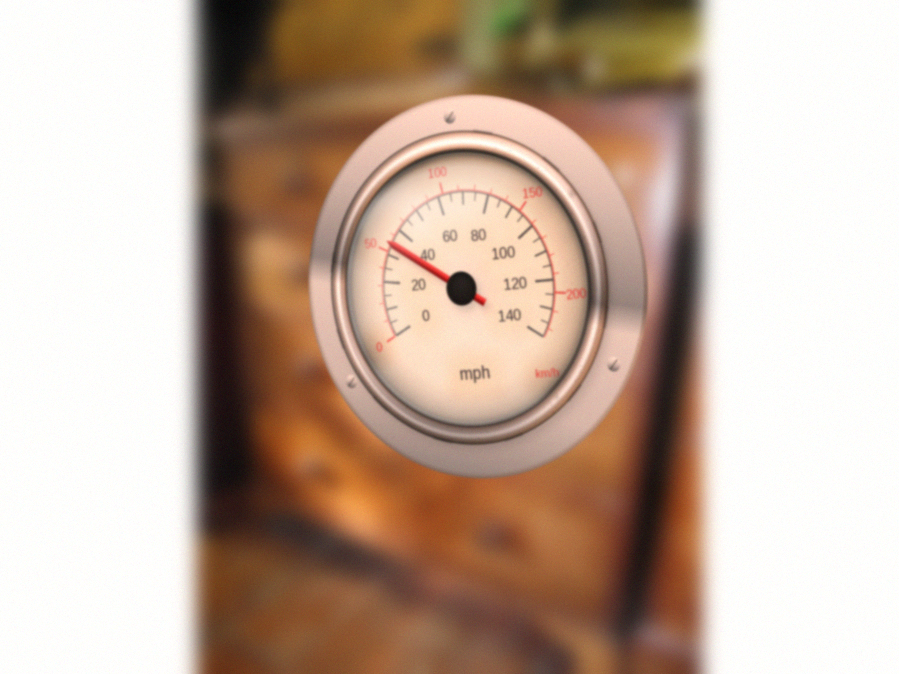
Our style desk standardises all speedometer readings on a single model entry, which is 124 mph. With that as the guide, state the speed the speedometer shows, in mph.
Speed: 35 mph
